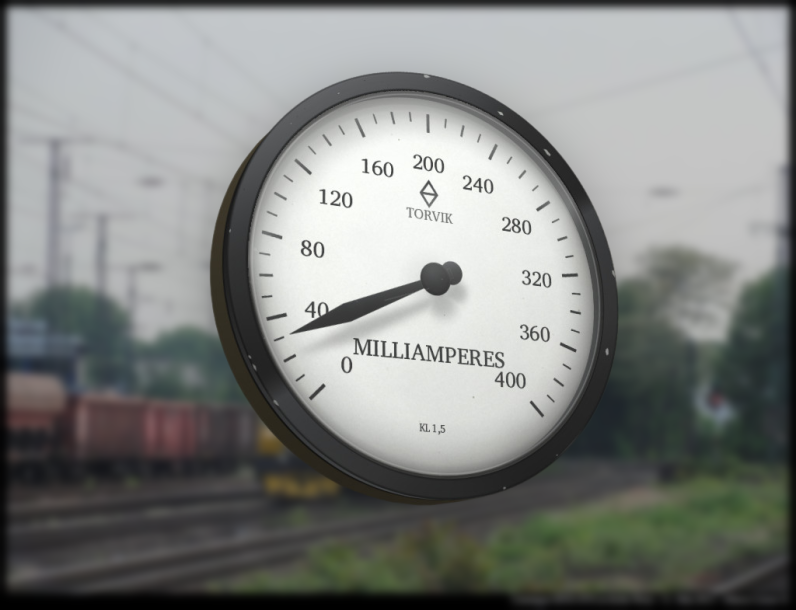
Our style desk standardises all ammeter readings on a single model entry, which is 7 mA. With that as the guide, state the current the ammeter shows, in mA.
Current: 30 mA
